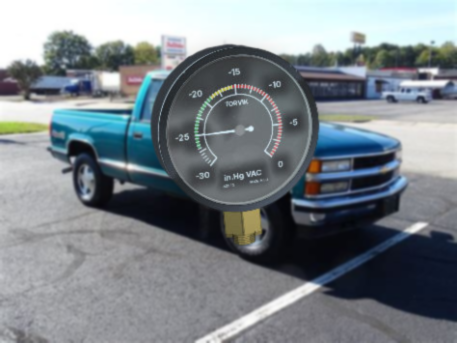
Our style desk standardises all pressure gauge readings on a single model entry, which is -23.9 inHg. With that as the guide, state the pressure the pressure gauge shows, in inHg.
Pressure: -25 inHg
